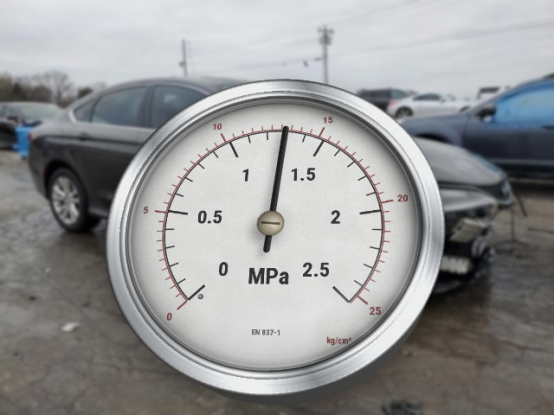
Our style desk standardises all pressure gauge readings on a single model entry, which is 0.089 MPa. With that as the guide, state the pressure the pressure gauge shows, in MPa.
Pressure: 1.3 MPa
